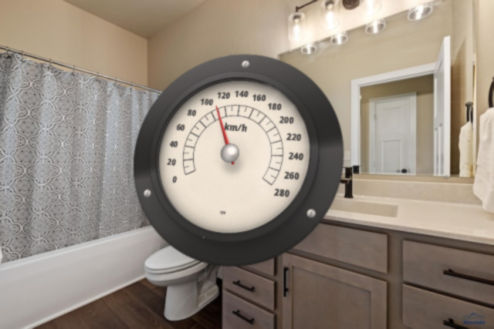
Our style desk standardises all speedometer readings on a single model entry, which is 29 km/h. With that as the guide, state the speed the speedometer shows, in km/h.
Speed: 110 km/h
